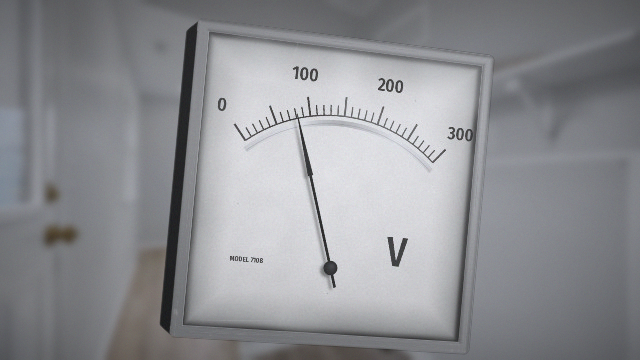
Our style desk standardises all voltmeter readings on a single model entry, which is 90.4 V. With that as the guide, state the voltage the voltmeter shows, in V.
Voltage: 80 V
